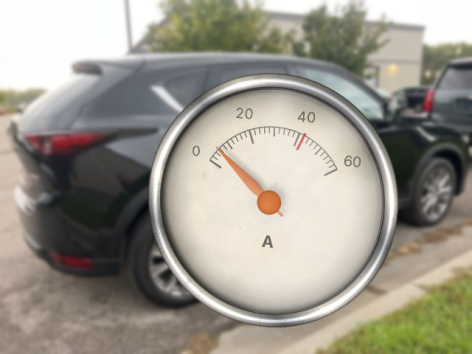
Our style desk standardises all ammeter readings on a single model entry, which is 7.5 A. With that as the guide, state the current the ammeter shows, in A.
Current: 6 A
